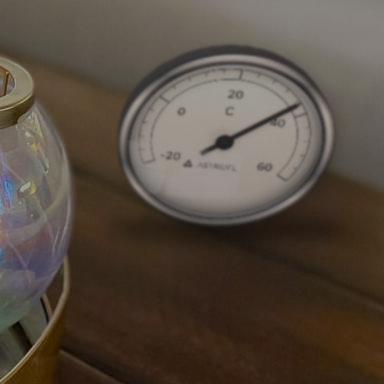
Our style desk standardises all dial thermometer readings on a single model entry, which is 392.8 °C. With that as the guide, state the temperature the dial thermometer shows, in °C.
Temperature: 36 °C
